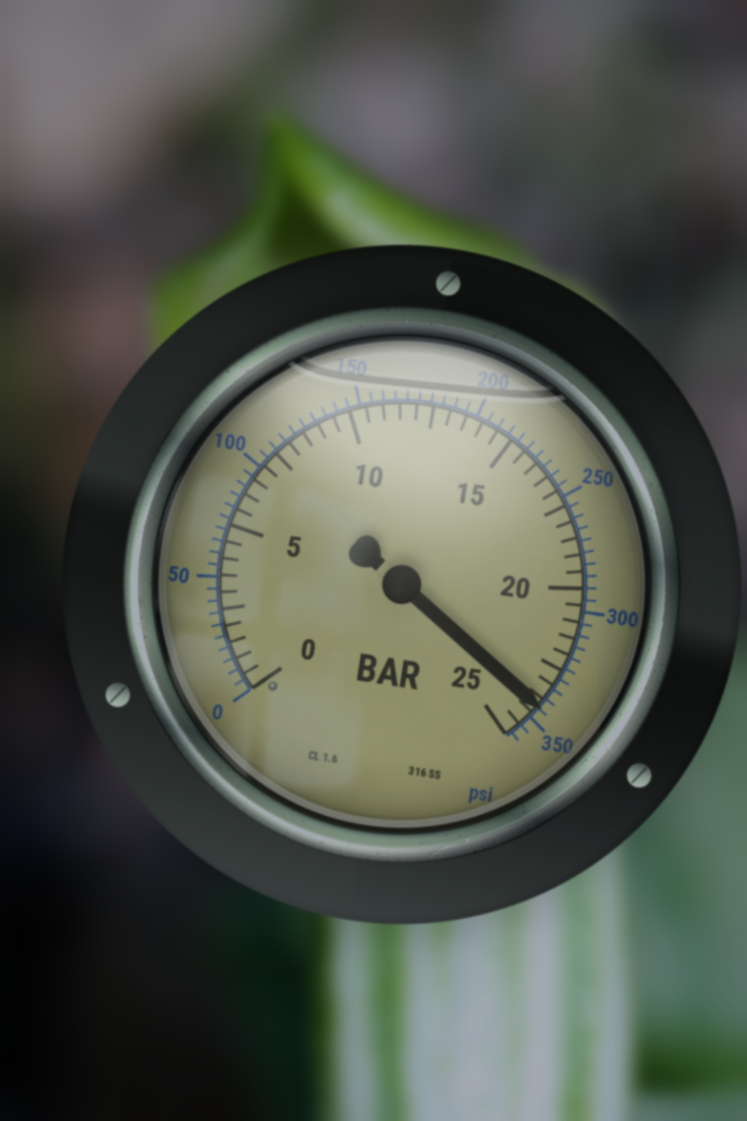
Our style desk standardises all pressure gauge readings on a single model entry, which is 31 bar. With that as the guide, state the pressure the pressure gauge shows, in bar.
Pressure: 23.75 bar
